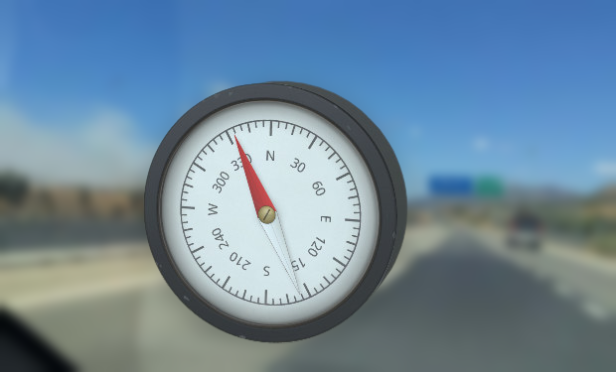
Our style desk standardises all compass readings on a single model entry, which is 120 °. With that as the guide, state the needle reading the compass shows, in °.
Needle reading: 335 °
